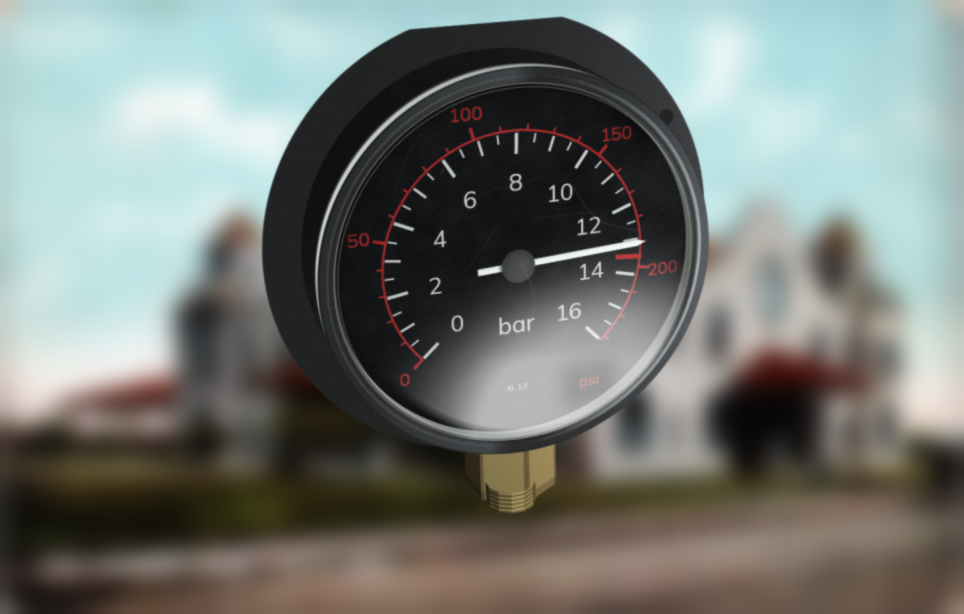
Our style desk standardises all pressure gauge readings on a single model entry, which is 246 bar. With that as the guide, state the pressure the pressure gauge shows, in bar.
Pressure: 13 bar
